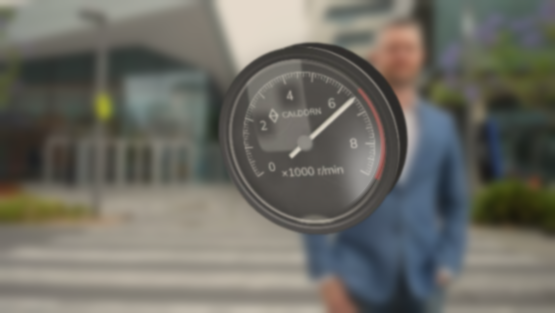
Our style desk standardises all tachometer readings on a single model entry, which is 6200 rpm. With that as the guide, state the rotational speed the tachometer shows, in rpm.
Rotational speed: 6500 rpm
